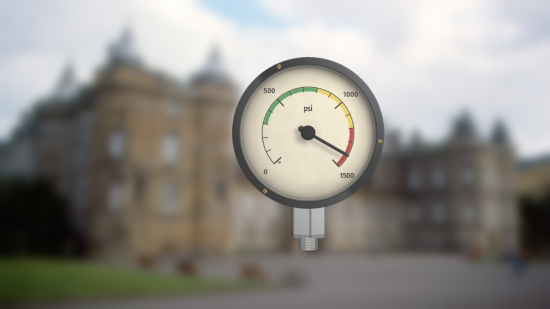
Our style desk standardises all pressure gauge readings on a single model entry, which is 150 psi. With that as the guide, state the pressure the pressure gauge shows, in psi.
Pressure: 1400 psi
